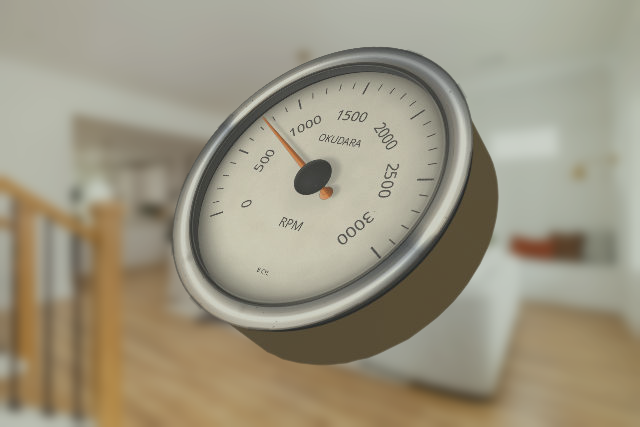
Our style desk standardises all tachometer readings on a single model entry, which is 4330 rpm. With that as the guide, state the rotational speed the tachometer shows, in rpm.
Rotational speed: 750 rpm
